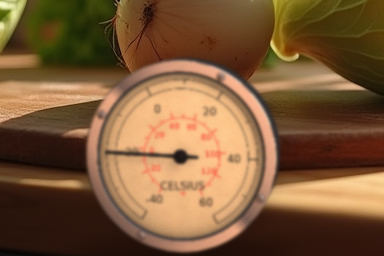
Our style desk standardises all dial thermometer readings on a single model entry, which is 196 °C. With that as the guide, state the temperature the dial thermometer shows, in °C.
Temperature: -20 °C
